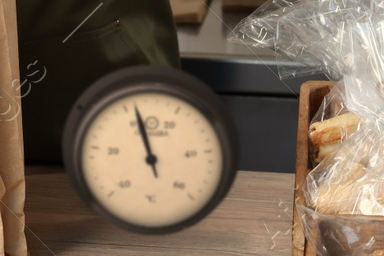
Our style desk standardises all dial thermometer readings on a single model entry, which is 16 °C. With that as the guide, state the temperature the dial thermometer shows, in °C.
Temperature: 4 °C
